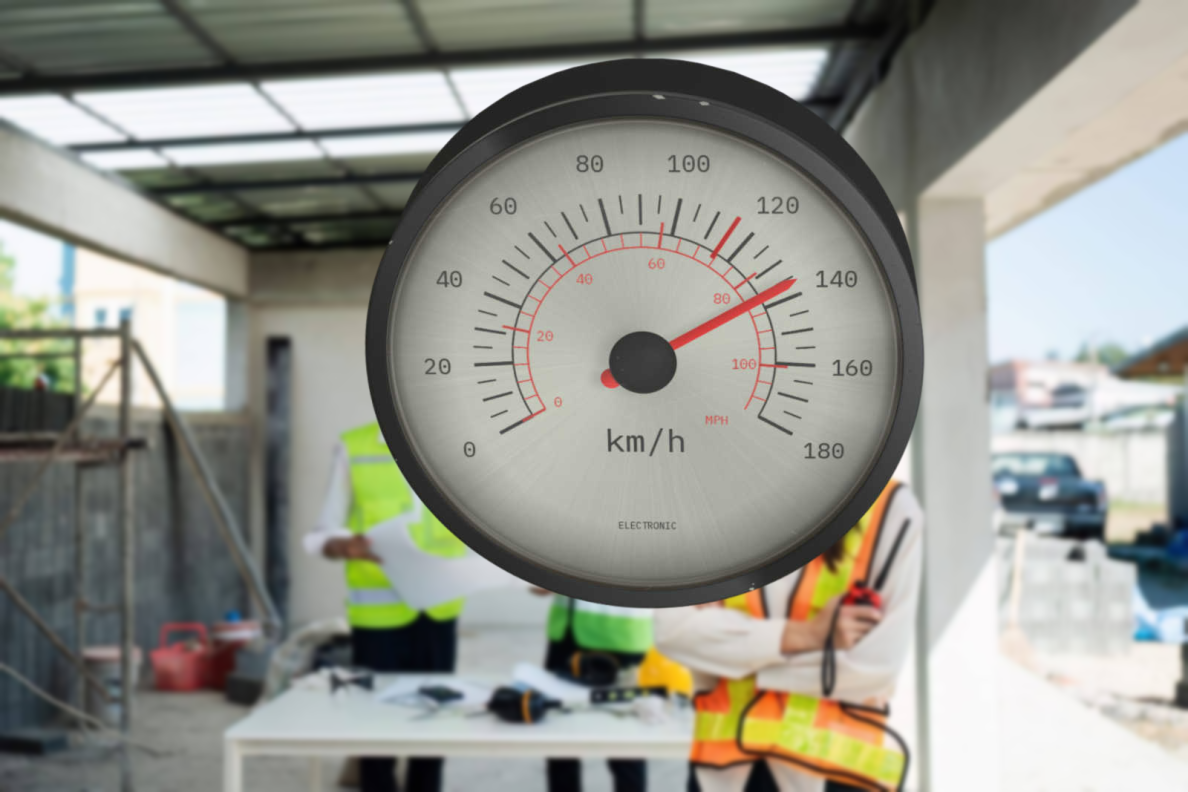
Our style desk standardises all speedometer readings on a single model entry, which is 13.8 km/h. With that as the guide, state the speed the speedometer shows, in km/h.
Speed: 135 km/h
